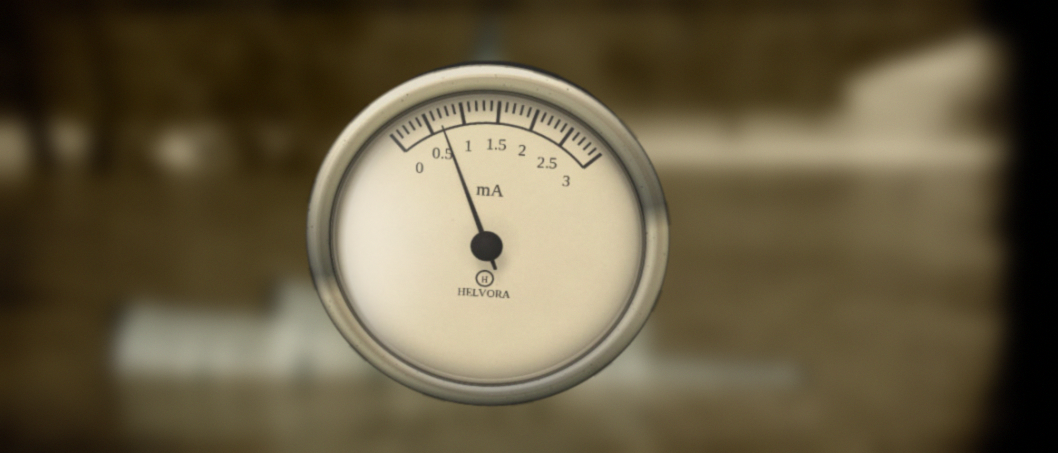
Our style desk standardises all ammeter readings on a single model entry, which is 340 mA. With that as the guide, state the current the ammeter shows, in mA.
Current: 0.7 mA
